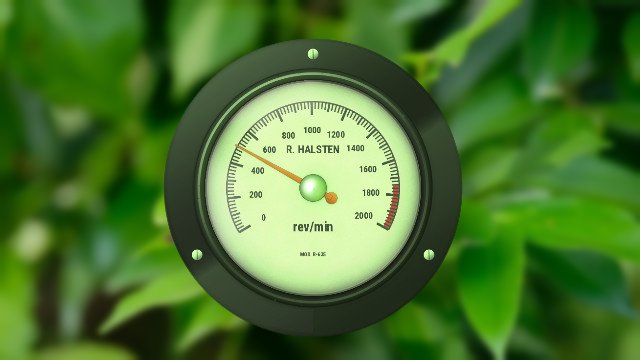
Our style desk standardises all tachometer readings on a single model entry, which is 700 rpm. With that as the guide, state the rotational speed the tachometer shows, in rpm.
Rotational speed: 500 rpm
